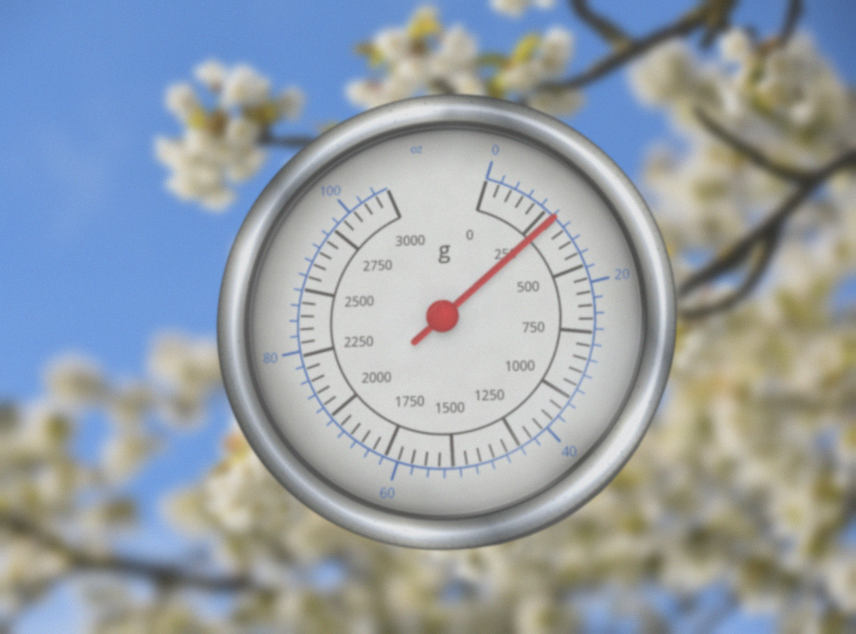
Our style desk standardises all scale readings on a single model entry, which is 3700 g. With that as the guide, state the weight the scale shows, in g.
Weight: 300 g
